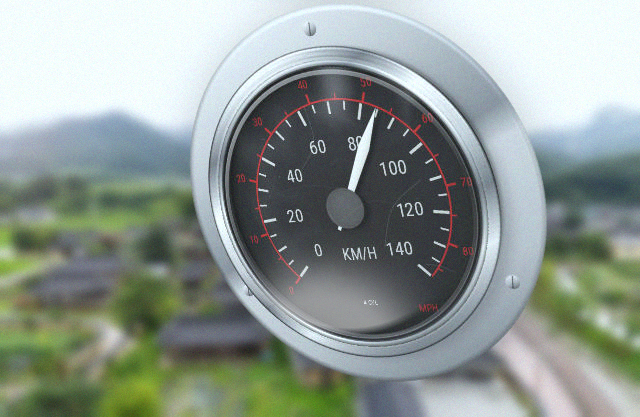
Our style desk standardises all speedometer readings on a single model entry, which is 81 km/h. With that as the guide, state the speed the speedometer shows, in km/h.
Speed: 85 km/h
